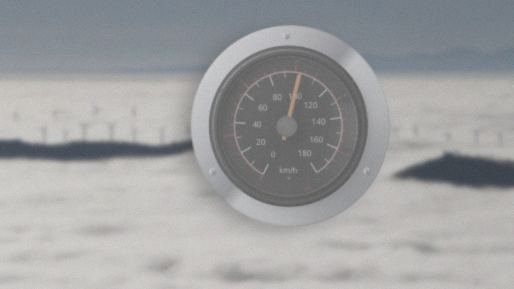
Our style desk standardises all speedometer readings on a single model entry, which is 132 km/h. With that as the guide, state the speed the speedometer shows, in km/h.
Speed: 100 km/h
